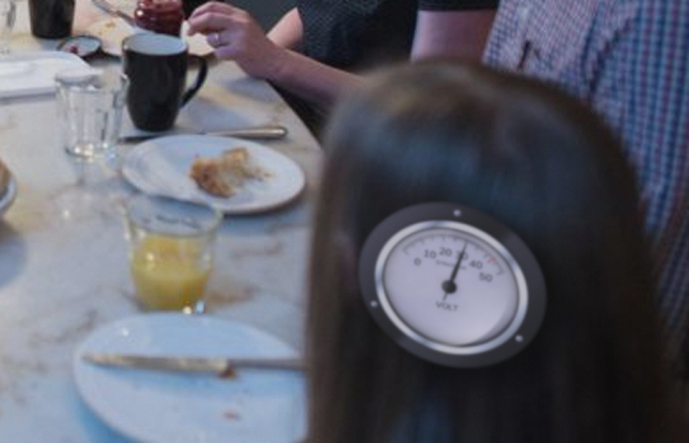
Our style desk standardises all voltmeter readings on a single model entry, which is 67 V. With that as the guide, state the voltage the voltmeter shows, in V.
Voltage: 30 V
